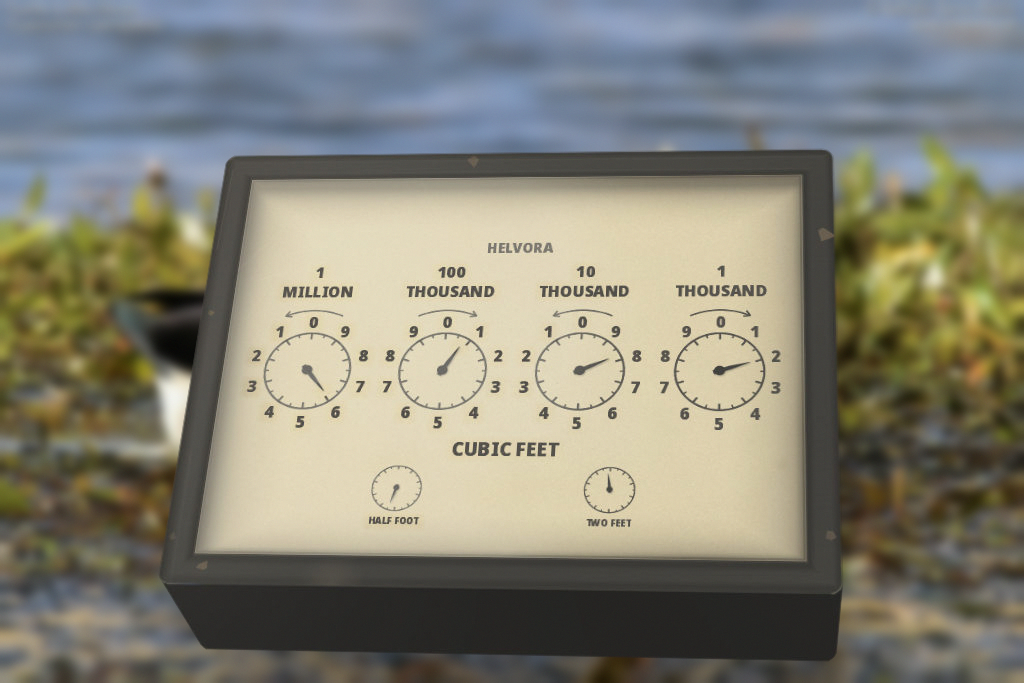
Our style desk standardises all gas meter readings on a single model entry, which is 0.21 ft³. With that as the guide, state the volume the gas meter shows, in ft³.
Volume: 608200 ft³
